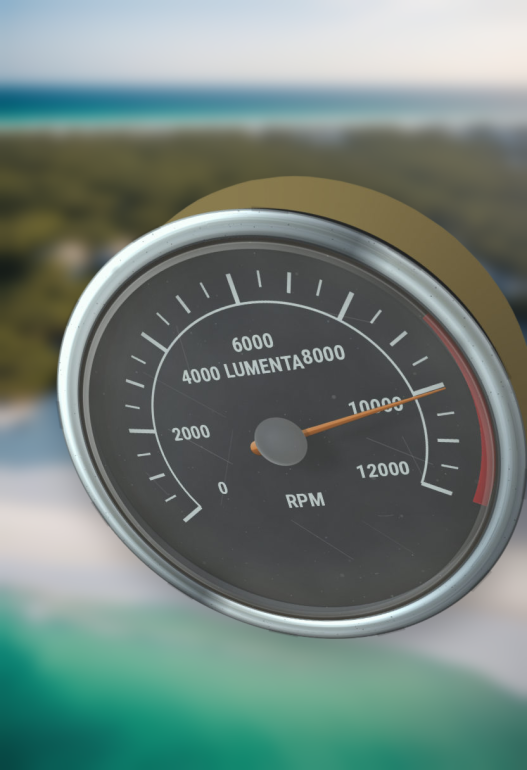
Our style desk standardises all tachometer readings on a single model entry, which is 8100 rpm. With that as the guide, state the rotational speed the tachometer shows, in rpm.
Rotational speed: 10000 rpm
